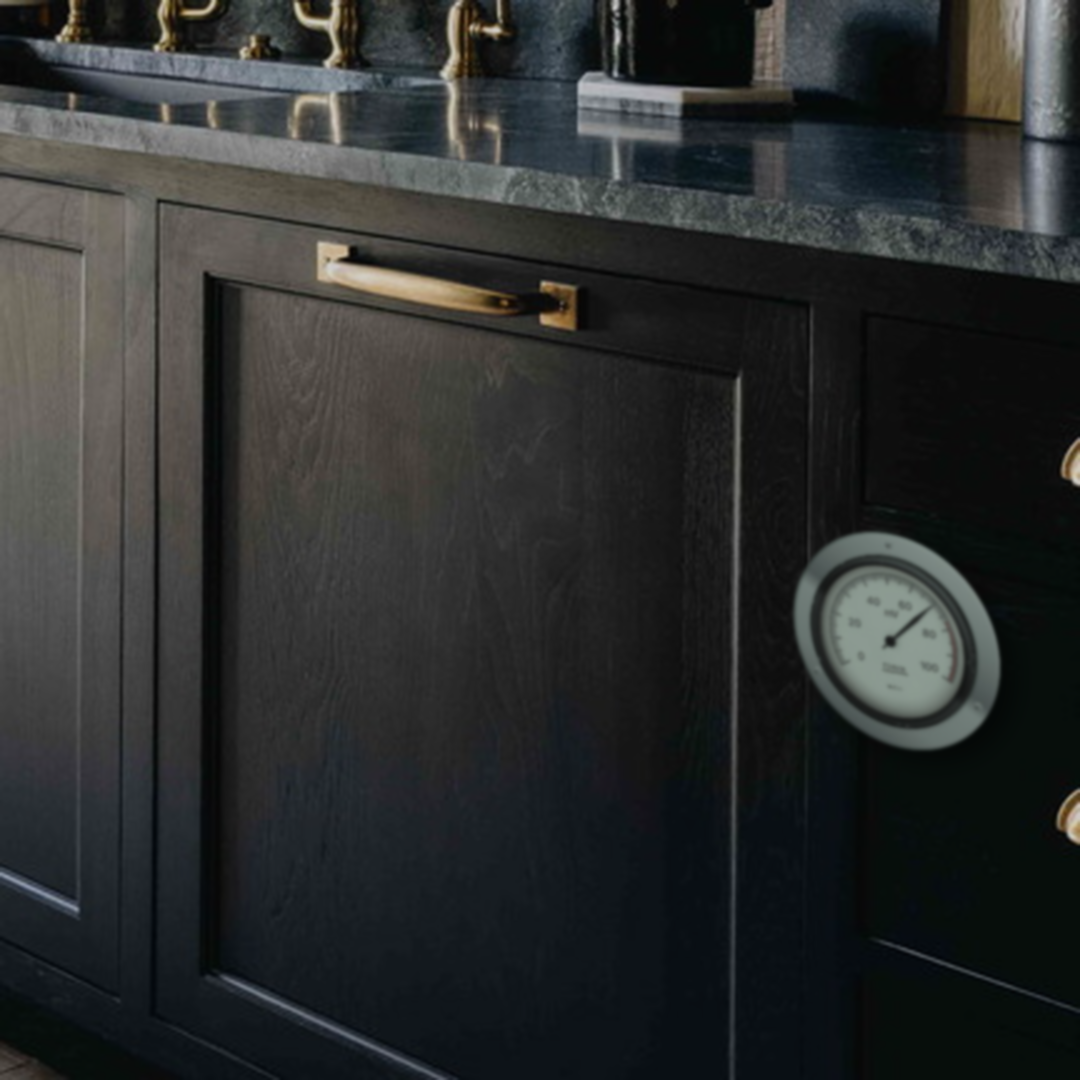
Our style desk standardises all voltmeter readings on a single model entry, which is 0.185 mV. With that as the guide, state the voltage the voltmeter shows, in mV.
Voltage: 70 mV
